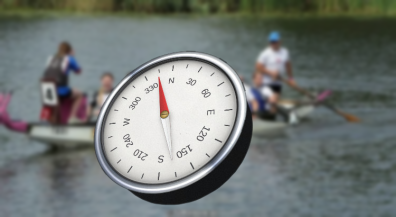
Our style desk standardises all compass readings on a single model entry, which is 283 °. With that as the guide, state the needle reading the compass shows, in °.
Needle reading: 345 °
